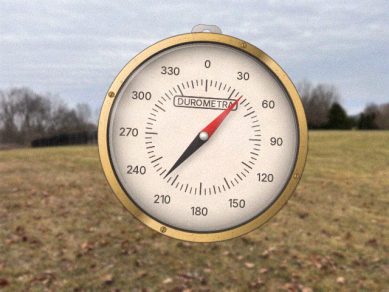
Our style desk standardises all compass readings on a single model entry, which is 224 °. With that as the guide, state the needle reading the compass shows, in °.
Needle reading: 40 °
